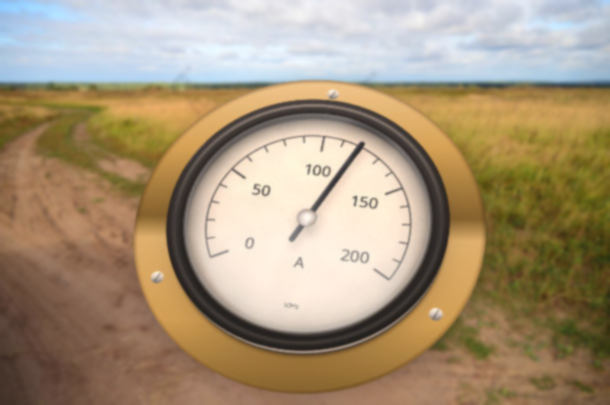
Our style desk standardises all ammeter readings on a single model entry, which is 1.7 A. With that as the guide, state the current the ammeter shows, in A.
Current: 120 A
